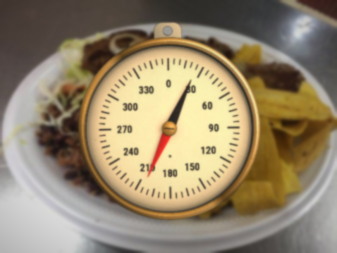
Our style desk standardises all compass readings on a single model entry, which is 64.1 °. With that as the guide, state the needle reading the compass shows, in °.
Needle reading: 205 °
